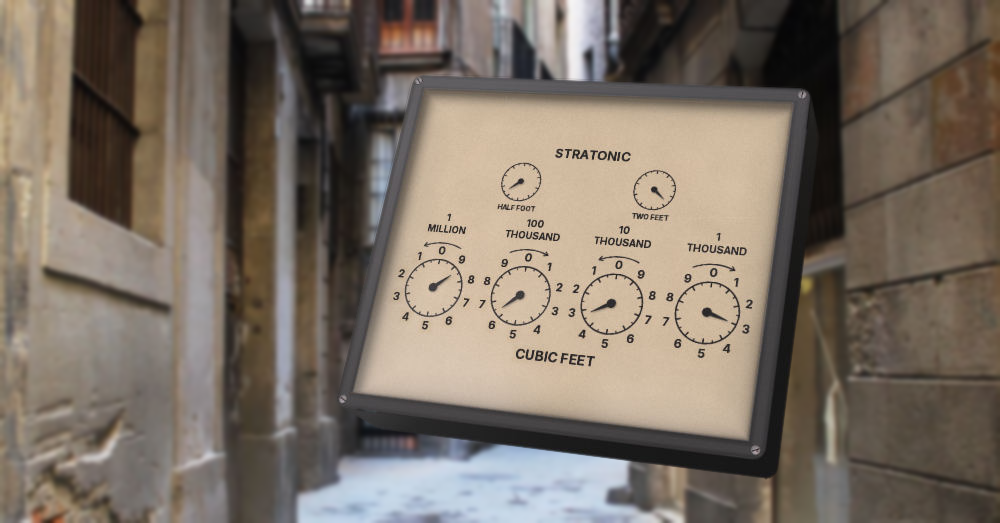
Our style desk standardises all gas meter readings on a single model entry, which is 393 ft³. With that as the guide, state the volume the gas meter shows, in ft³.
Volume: 863300 ft³
